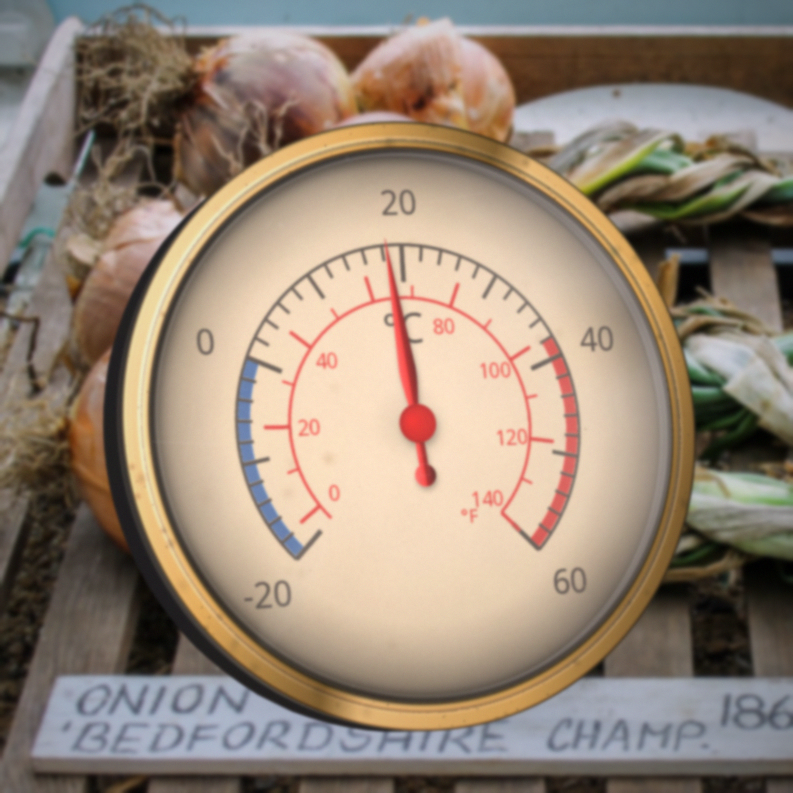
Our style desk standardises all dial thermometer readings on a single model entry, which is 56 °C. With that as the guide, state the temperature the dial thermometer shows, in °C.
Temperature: 18 °C
